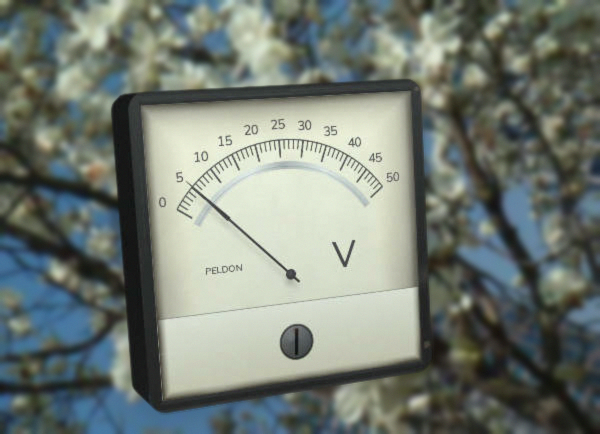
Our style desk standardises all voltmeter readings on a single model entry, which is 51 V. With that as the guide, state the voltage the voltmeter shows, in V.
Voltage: 5 V
